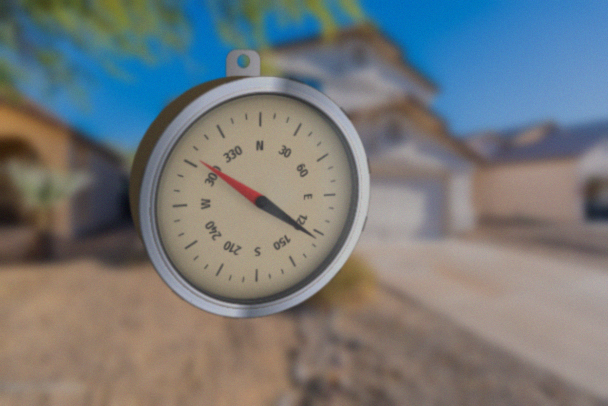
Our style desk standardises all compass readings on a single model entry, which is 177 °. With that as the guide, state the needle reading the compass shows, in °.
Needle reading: 305 °
